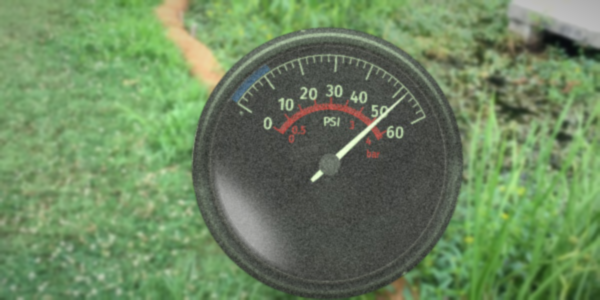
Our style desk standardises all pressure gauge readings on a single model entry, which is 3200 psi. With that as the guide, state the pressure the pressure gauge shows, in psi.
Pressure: 52 psi
